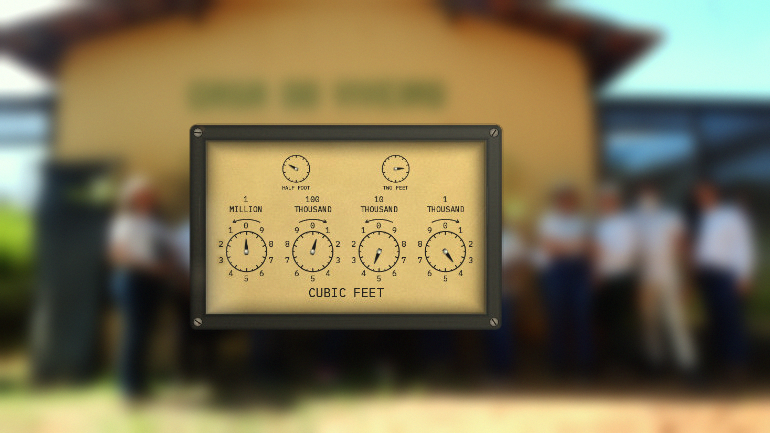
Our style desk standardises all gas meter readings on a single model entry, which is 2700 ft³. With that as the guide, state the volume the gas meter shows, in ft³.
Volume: 4400 ft³
